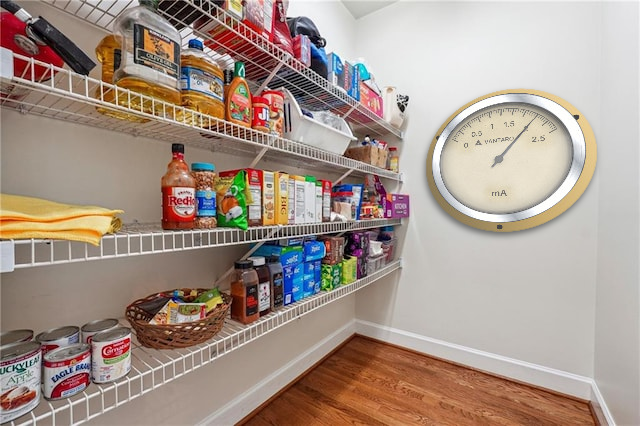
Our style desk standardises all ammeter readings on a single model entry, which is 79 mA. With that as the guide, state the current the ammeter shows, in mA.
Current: 2 mA
